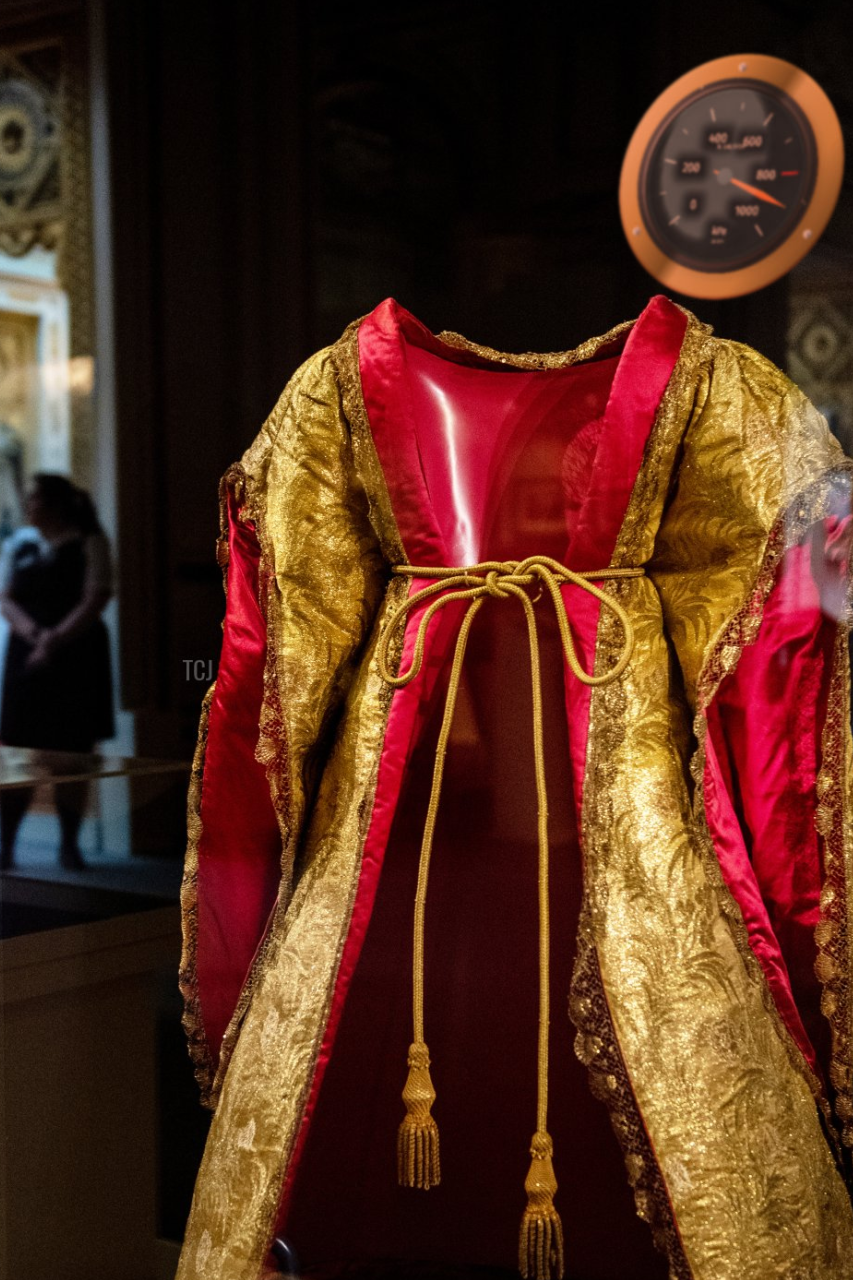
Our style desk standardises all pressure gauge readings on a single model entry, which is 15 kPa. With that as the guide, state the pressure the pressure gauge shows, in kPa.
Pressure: 900 kPa
